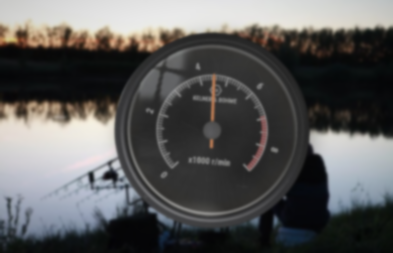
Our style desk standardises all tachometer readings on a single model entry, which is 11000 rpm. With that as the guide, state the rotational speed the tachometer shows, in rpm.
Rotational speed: 4500 rpm
